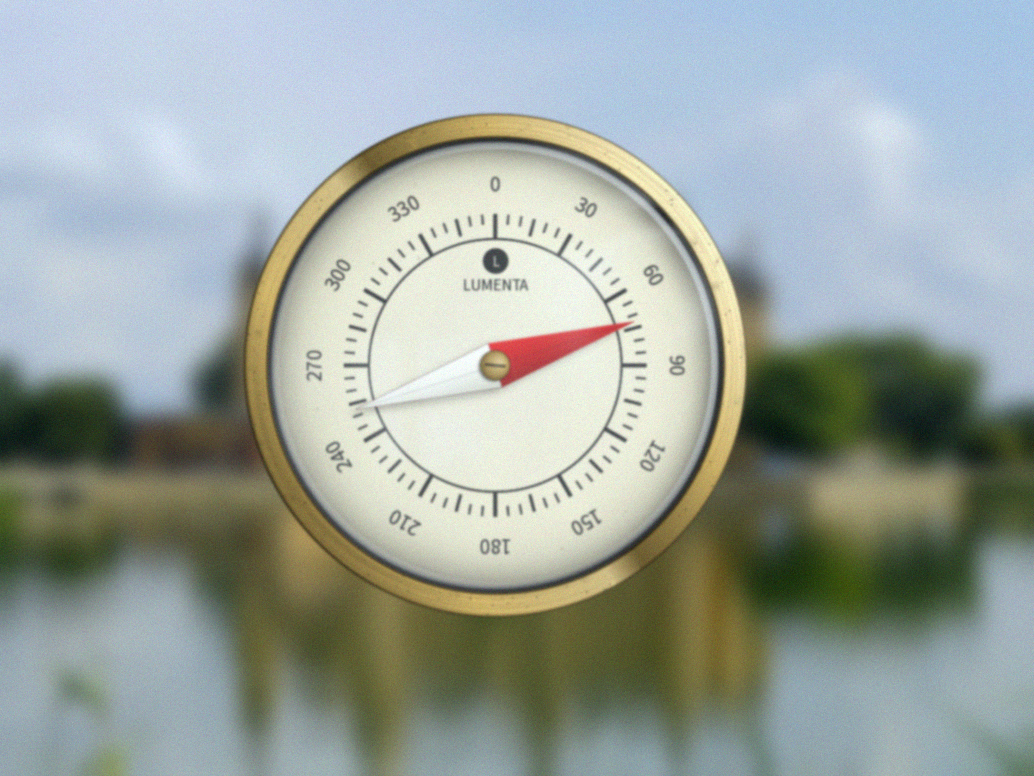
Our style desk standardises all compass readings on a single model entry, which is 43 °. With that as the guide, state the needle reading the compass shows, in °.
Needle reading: 72.5 °
